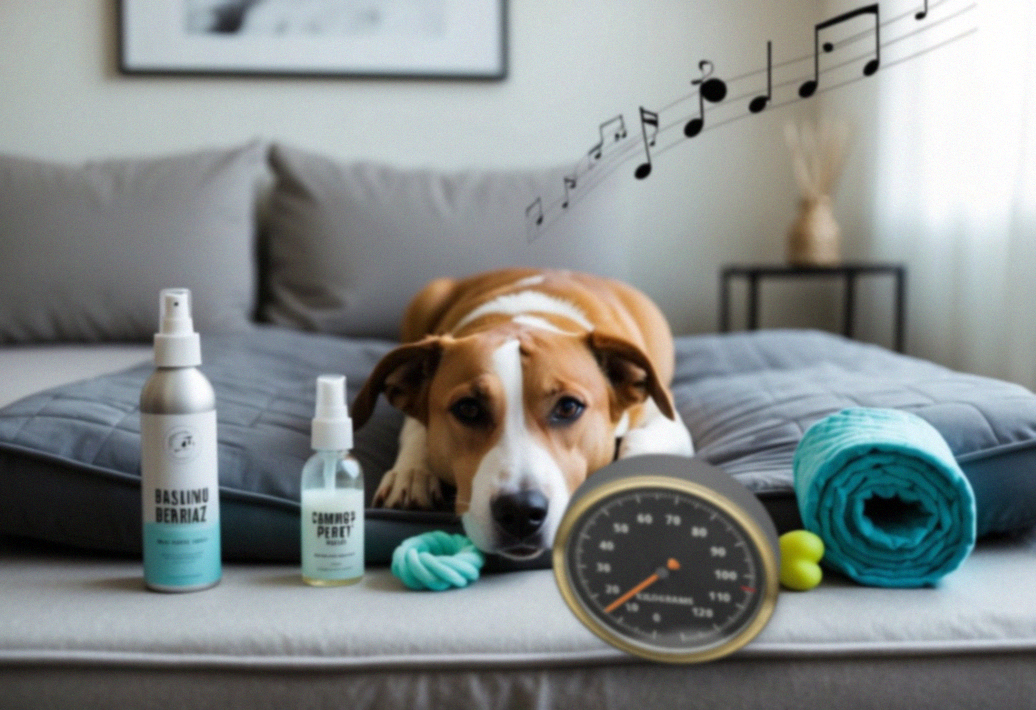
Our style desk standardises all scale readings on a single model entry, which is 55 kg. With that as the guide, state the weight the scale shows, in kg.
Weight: 15 kg
